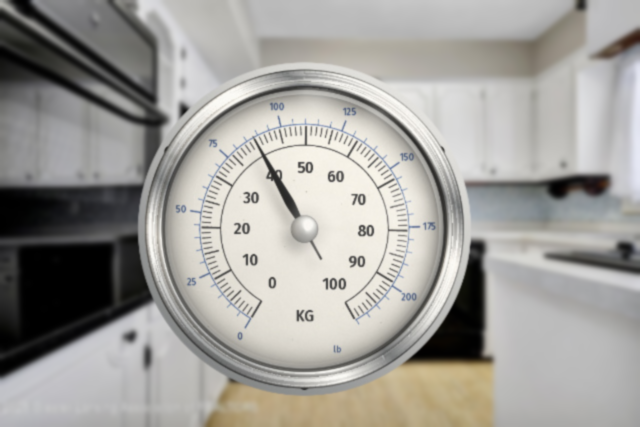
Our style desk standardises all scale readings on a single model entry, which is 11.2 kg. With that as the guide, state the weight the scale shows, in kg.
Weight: 40 kg
